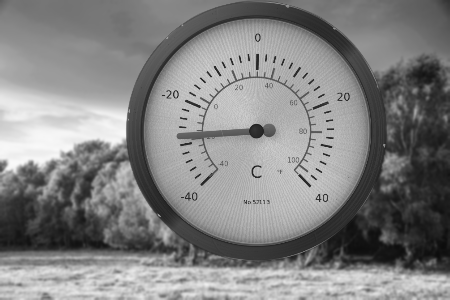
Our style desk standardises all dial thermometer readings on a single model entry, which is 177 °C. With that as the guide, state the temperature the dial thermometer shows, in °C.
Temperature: -28 °C
